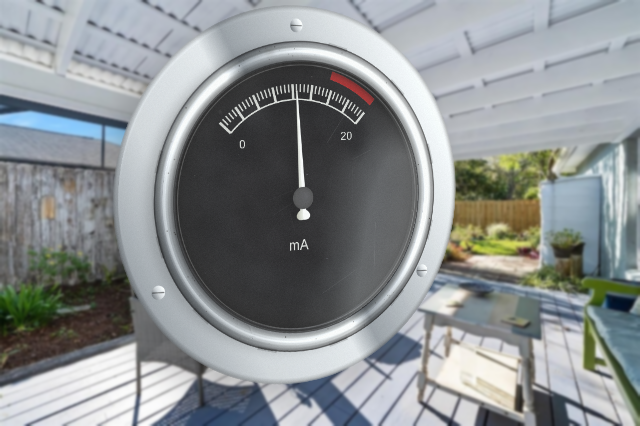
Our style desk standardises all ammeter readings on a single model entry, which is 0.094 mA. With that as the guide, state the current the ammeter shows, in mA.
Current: 10 mA
